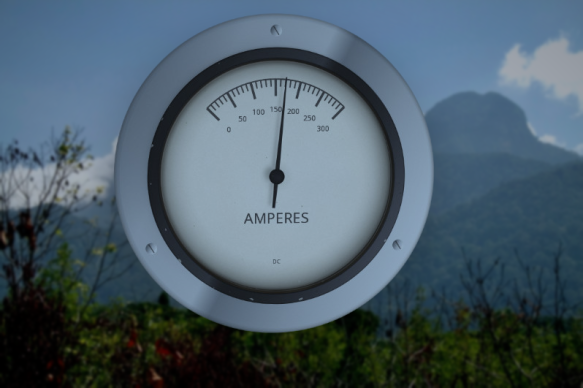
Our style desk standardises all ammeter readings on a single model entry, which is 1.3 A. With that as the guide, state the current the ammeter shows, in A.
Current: 170 A
